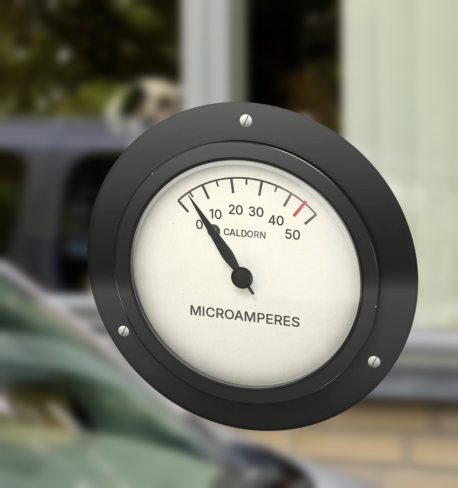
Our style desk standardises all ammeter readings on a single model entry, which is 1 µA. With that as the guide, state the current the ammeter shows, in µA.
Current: 5 µA
